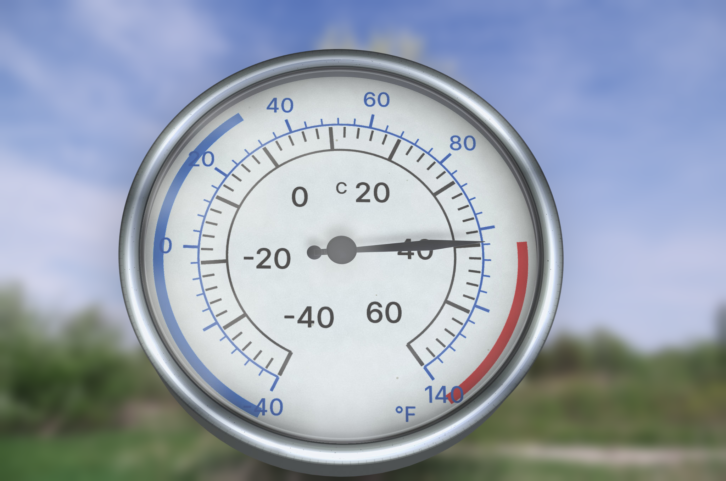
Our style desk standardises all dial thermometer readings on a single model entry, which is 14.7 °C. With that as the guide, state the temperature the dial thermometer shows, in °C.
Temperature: 40 °C
